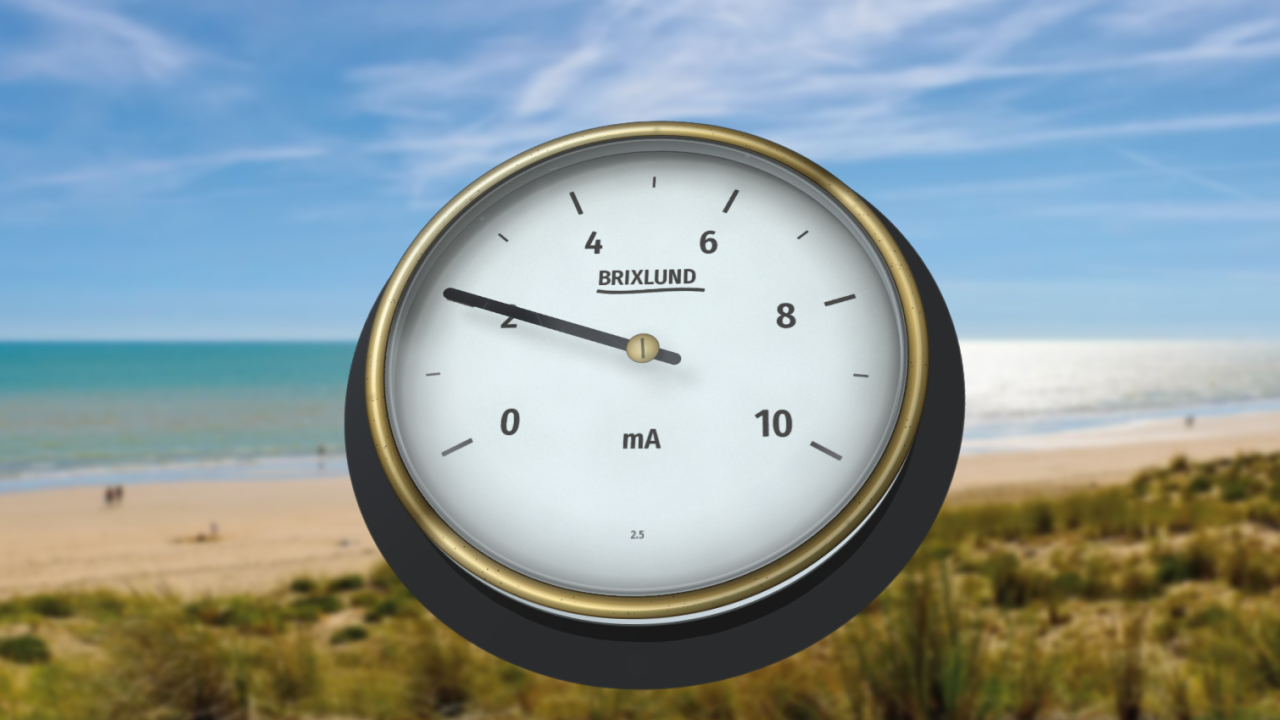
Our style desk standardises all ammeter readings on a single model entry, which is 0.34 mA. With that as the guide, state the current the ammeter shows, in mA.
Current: 2 mA
